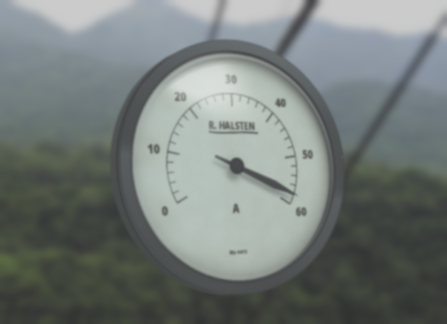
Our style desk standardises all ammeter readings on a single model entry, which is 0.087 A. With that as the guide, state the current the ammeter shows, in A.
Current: 58 A
